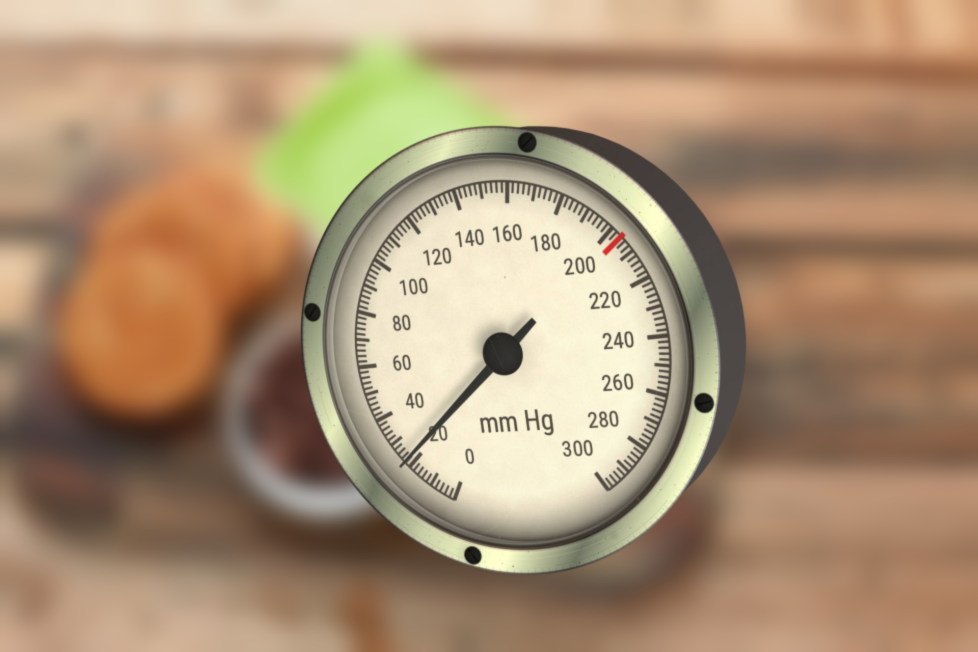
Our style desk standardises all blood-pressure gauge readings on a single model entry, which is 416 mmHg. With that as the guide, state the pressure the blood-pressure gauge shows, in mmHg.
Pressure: 22 mmHg
